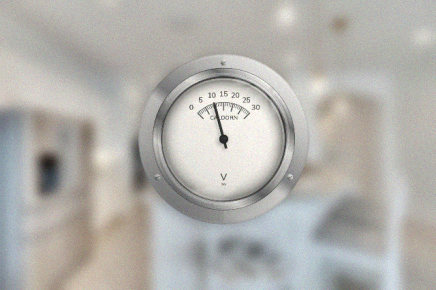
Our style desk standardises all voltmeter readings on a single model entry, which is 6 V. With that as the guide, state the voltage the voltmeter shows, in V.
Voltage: 10 V
